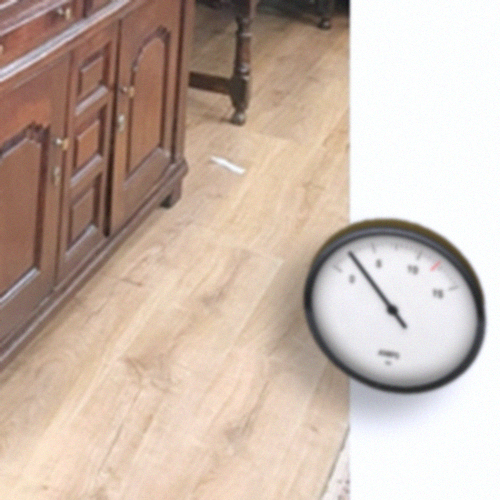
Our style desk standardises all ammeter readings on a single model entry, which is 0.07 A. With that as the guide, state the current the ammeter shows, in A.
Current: 2.5 A
